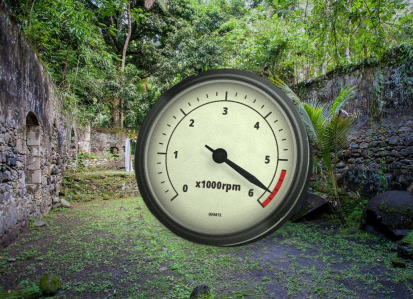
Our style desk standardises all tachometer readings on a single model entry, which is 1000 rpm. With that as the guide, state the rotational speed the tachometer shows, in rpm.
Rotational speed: 5700 rpm
